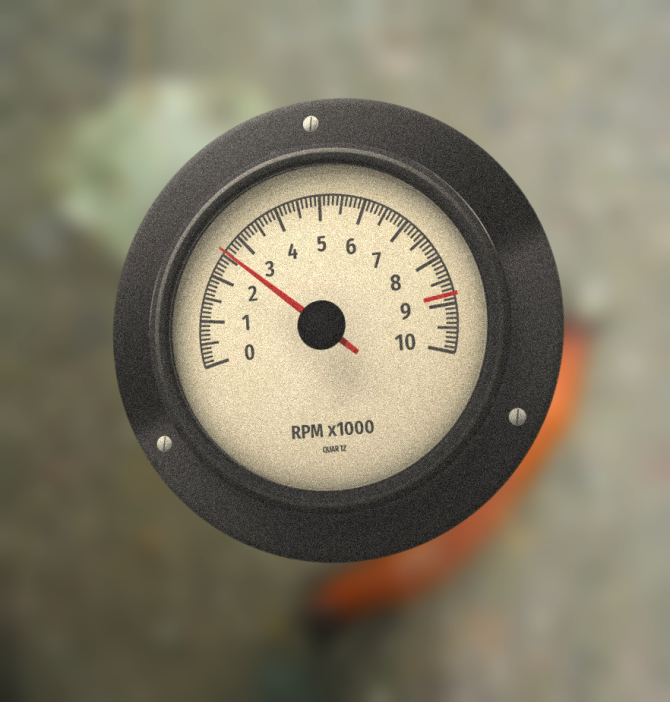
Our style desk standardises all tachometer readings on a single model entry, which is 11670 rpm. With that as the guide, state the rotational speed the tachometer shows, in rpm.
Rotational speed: 2600 rpm
